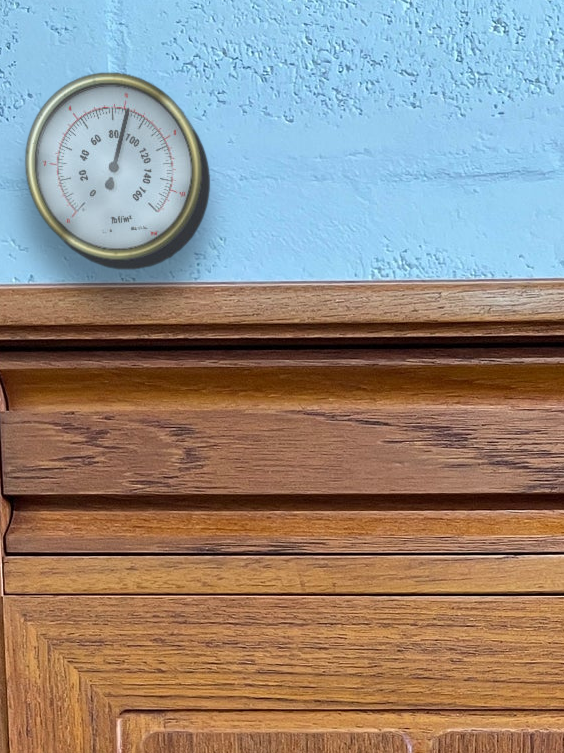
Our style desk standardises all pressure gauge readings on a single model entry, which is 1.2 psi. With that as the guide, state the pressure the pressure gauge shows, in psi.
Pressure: 90 psi
